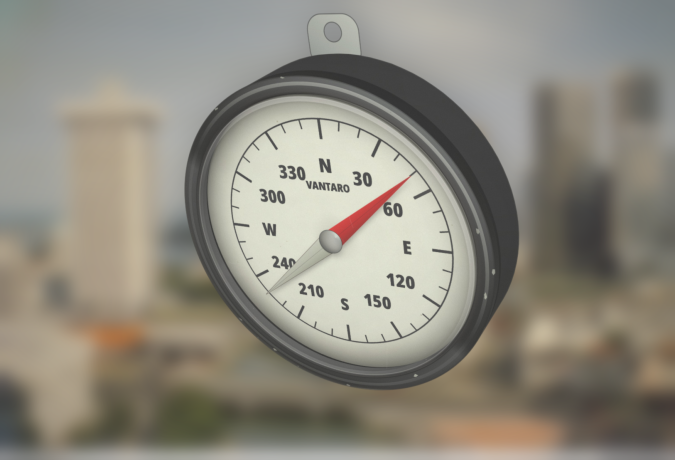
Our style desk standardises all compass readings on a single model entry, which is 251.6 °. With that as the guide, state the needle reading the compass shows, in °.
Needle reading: 50 °
